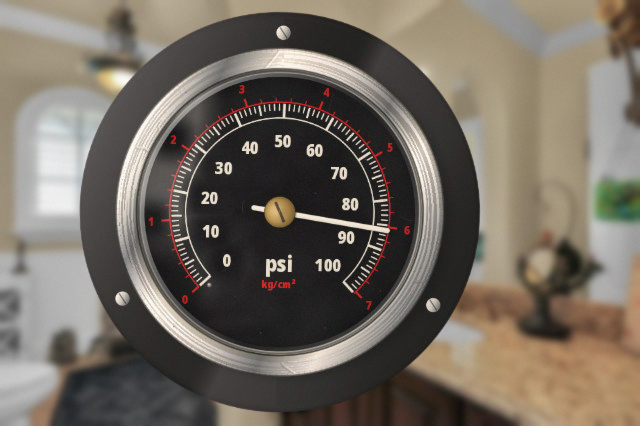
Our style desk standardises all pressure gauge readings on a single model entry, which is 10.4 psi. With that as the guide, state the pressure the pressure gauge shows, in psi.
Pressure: 86 psi
